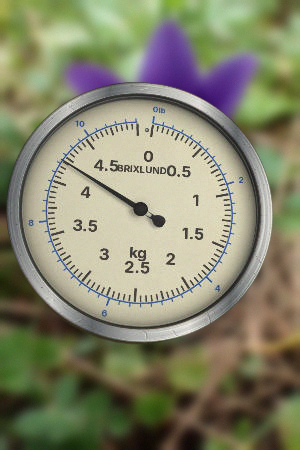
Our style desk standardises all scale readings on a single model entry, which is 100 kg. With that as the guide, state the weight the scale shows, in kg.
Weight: 4.2 kg
